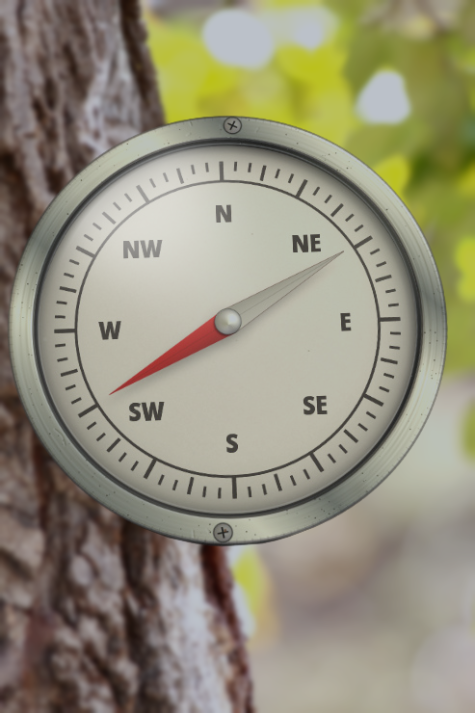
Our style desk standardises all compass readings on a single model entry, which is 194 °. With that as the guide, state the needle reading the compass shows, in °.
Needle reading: 240 °
